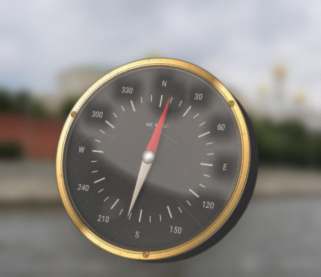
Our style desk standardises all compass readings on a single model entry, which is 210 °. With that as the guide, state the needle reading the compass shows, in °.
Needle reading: 10 °
